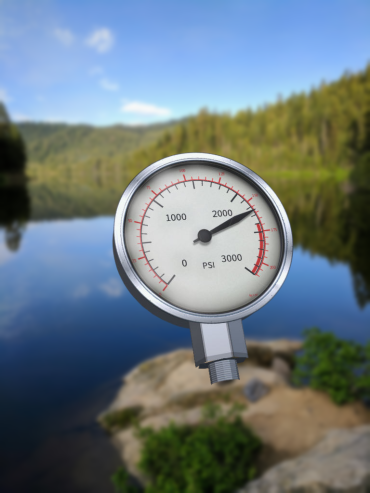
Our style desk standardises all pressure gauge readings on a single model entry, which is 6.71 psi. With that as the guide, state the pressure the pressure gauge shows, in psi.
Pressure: 2250 psi
